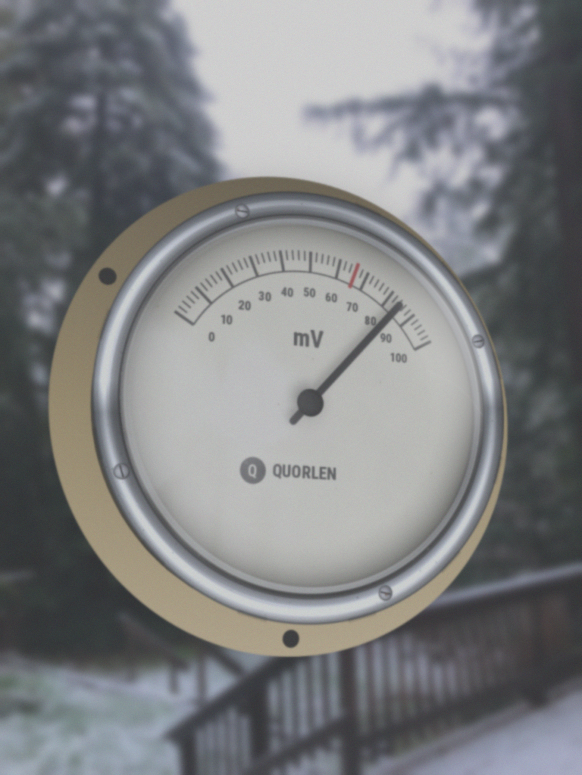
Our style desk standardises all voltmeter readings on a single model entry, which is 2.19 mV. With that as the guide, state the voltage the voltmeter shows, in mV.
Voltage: 84 mV
